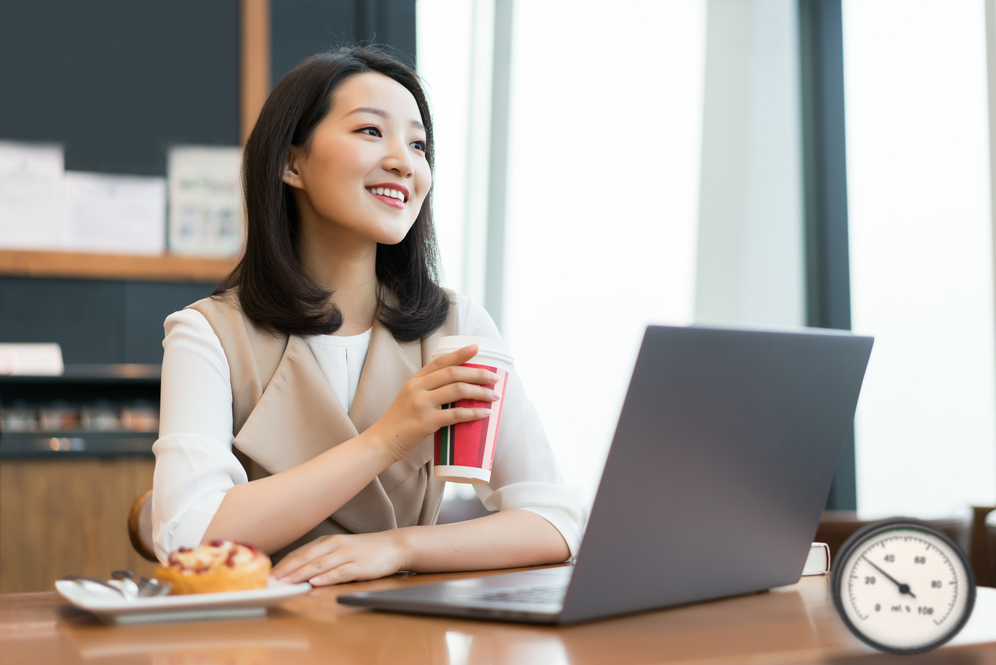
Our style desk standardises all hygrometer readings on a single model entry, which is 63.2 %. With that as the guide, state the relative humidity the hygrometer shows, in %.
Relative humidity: 30 %
